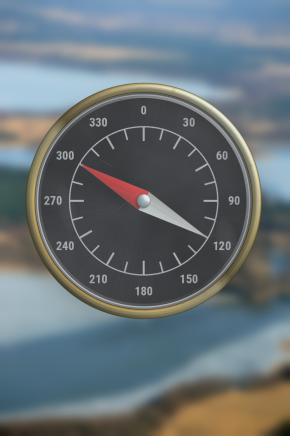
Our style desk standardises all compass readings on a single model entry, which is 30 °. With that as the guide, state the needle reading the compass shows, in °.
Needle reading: 300 °
